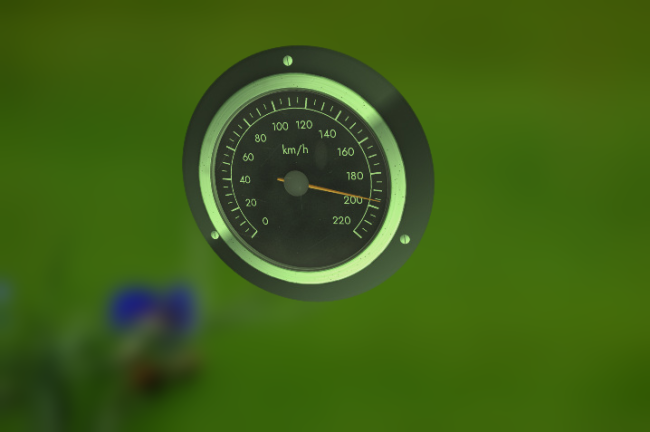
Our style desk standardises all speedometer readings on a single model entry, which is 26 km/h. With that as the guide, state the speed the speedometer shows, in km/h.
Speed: 195 km/h
